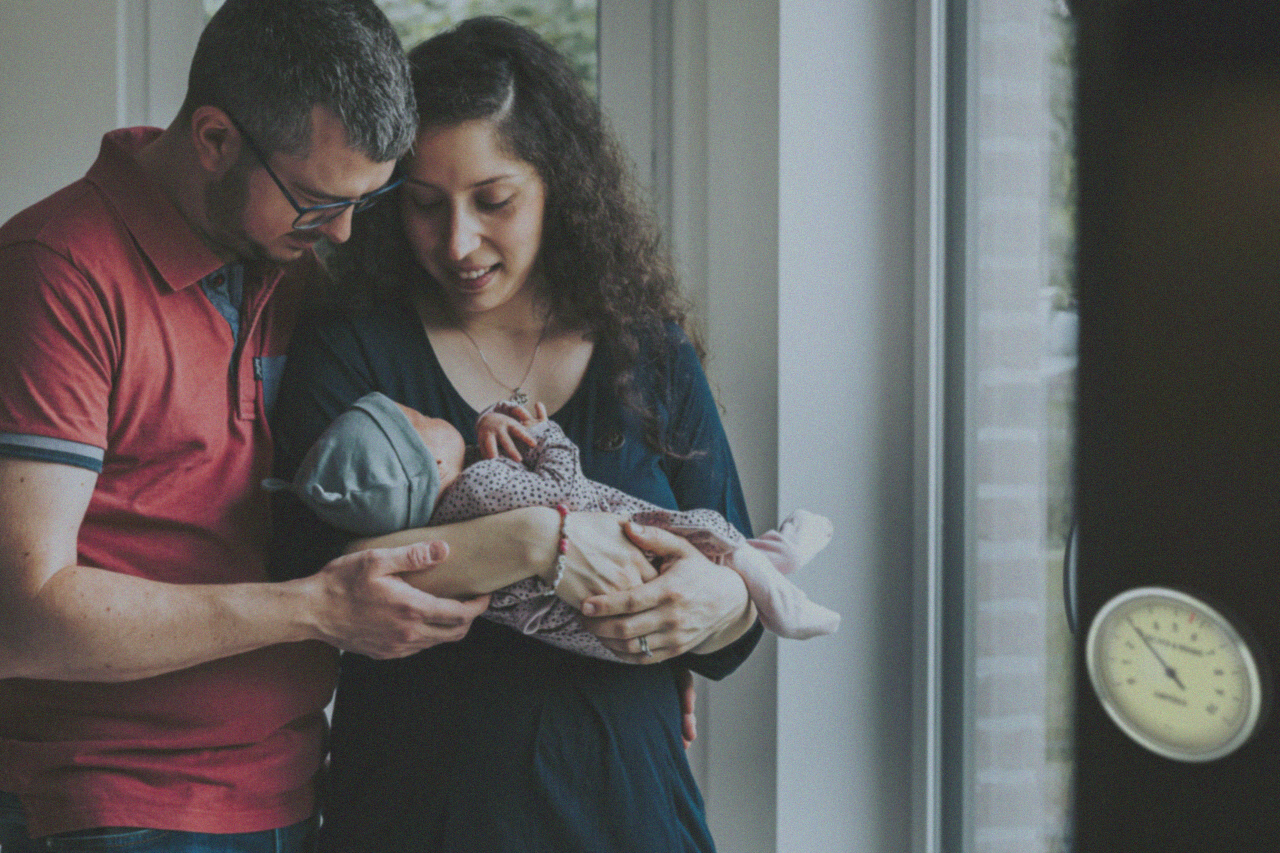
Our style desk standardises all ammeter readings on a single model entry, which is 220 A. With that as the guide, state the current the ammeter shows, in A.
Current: 3 A
